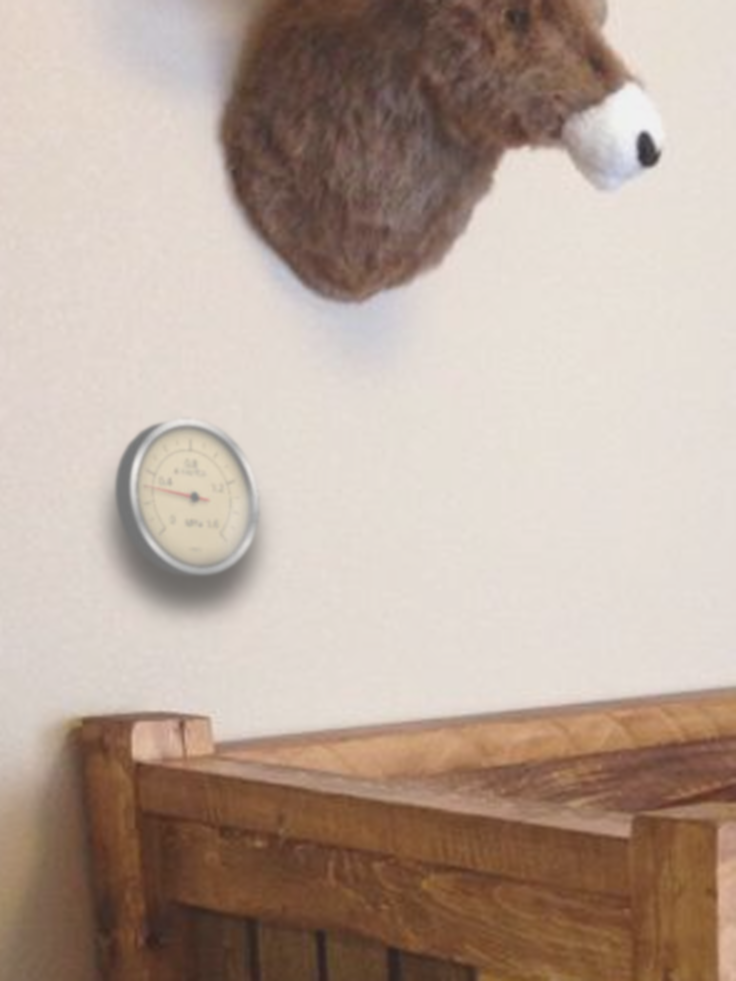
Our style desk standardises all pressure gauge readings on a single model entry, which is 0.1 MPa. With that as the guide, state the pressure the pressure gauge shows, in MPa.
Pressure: 0.3 MPa
